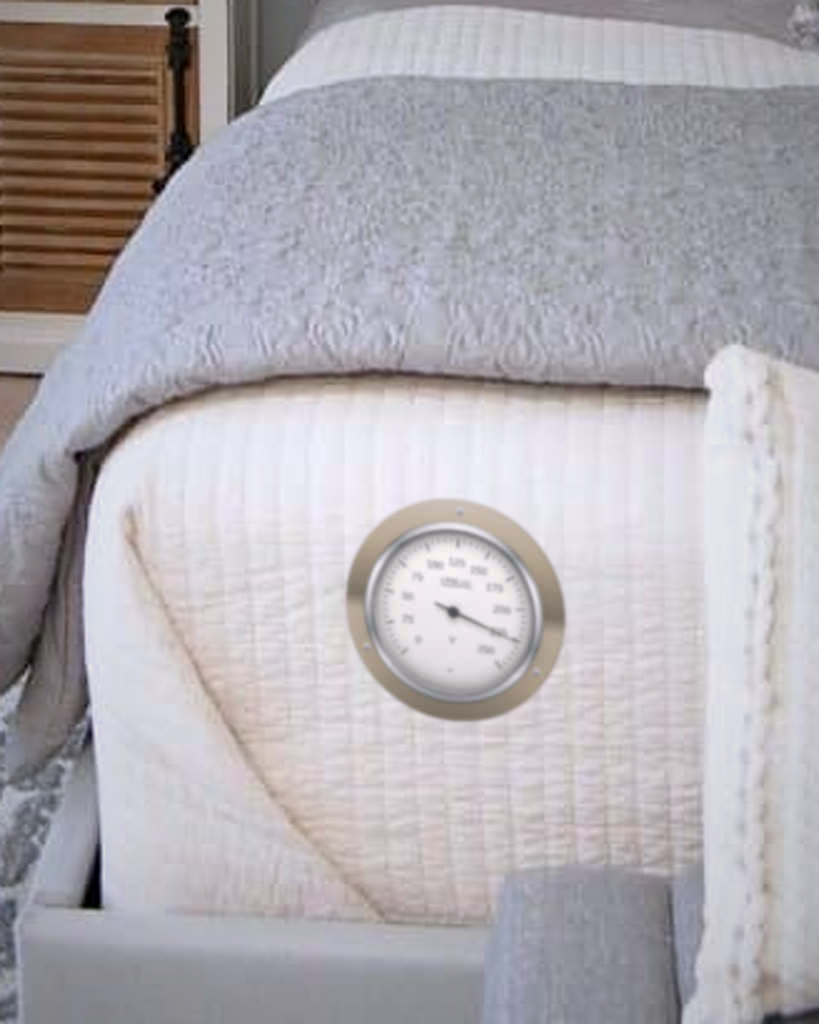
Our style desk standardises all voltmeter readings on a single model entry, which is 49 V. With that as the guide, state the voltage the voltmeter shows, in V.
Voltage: 225 V
